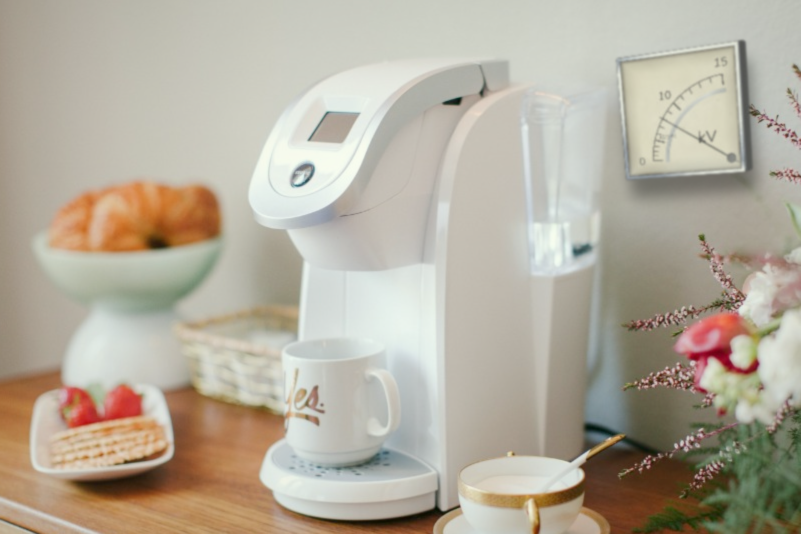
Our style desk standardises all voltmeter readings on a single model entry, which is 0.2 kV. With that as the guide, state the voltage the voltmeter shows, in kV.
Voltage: 8 kV
